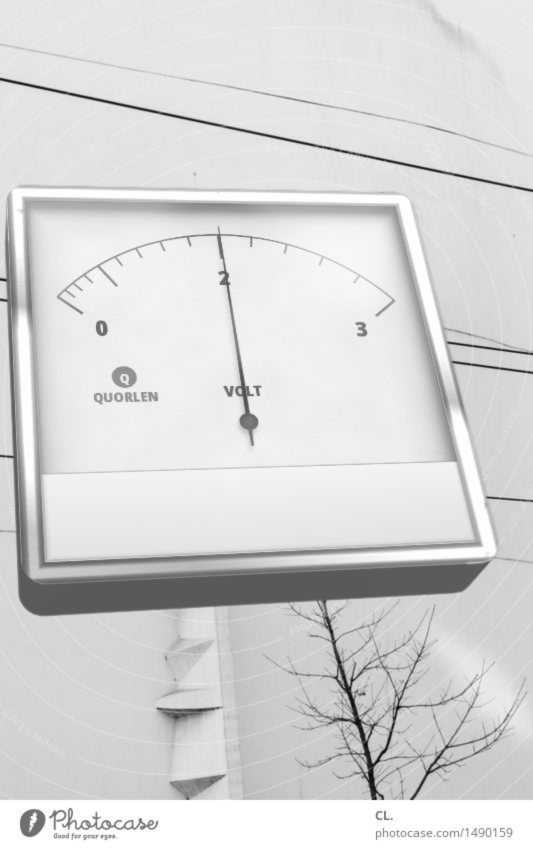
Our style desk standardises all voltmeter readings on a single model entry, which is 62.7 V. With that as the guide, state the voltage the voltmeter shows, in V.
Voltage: 2 V
